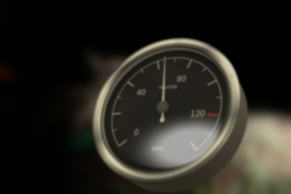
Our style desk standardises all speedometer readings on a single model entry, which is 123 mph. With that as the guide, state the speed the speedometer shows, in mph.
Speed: 65 mph
